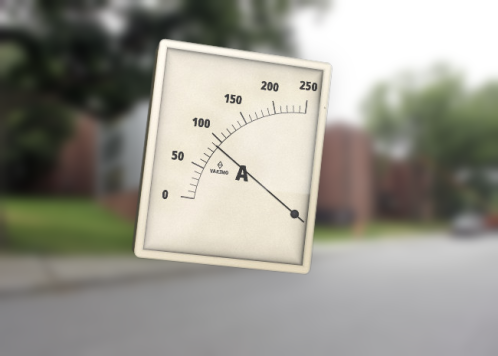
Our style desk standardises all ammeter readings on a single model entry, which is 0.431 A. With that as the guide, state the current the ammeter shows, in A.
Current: 90 A
